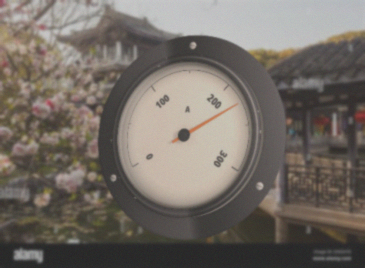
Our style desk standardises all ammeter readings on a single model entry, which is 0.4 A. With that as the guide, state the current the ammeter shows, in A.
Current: 225 A
